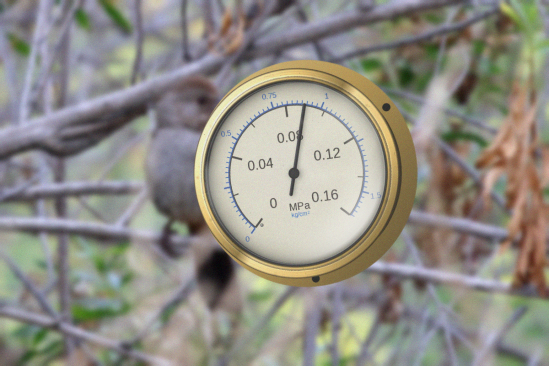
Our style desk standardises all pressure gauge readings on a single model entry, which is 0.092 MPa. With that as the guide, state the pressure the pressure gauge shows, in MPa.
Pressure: 0.09 MPa
